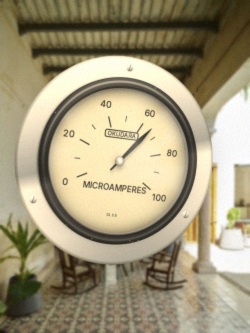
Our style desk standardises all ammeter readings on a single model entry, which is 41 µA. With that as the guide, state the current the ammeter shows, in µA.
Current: 65 µA
